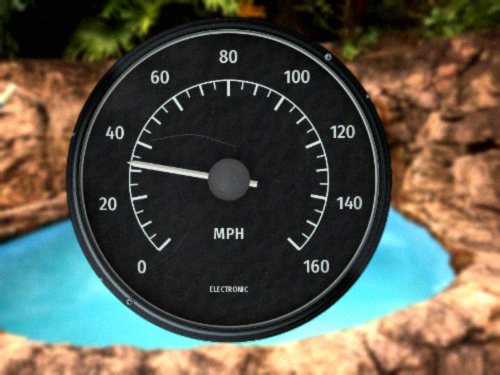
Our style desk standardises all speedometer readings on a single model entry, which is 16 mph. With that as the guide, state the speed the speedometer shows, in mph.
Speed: 32.5 mph
